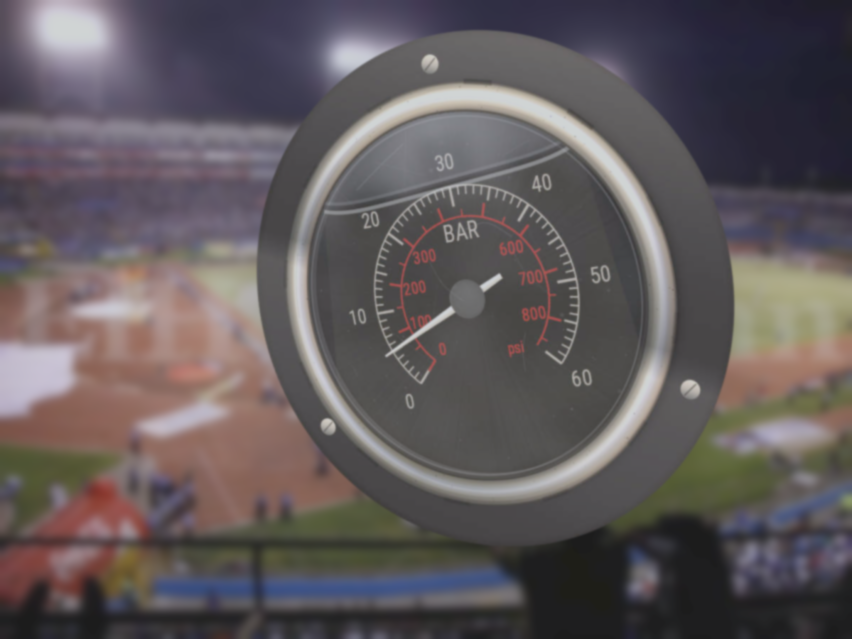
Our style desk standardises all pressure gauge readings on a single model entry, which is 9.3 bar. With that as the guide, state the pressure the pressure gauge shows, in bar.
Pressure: 5 bar
